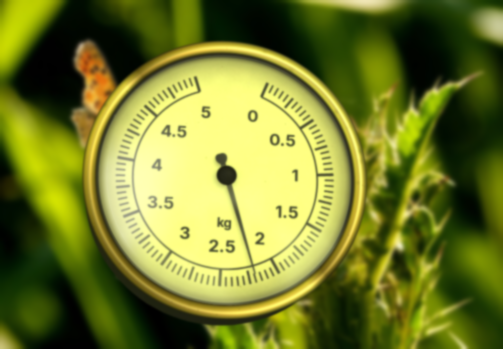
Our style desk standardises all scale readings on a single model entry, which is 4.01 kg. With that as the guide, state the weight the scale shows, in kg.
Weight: 2.2 kg
